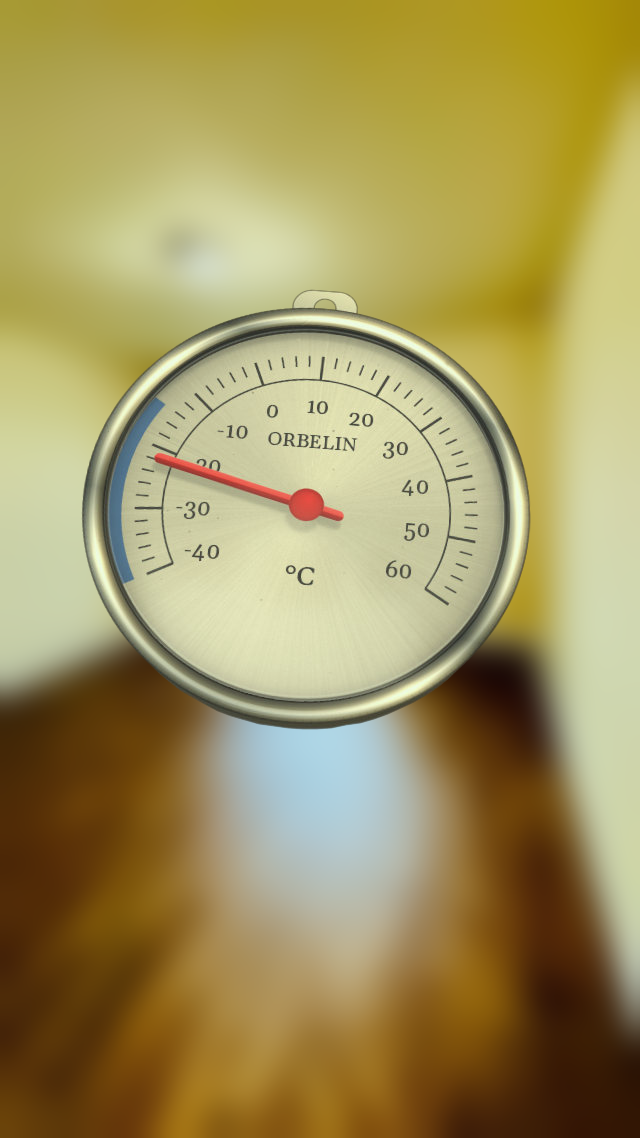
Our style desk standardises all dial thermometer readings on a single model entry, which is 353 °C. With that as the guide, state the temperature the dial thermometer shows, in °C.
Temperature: -22 °C
